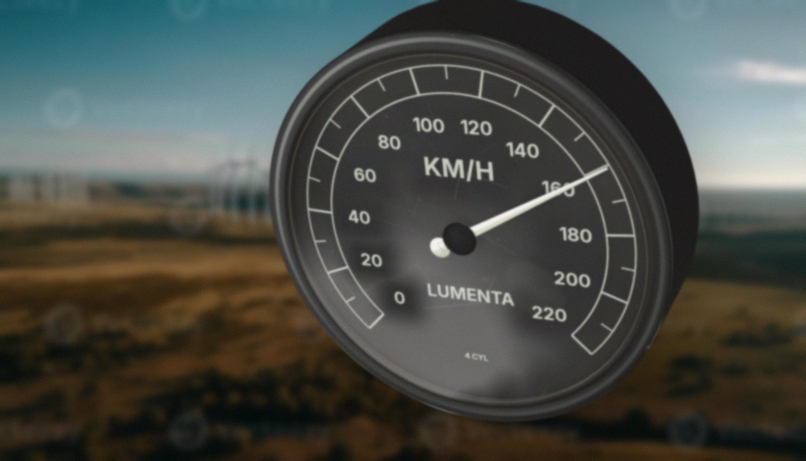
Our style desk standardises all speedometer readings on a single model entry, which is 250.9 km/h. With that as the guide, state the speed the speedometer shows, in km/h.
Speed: 160 km/h
